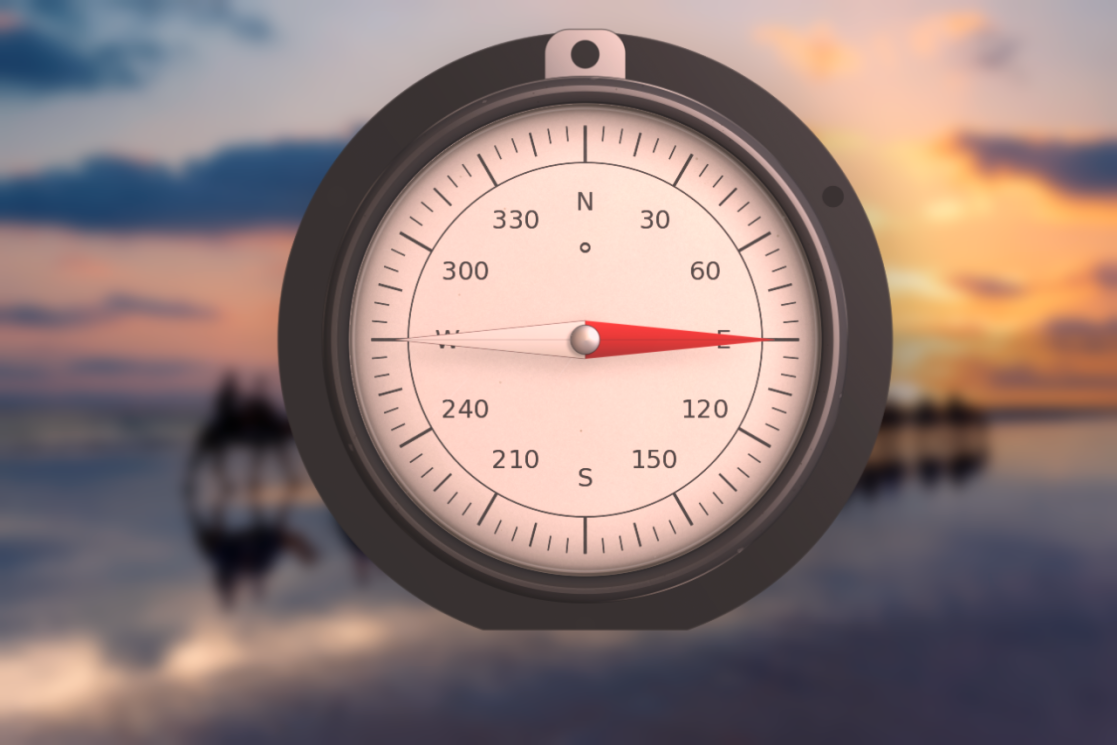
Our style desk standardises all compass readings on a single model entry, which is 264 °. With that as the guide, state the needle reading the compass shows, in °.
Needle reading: 90 °
